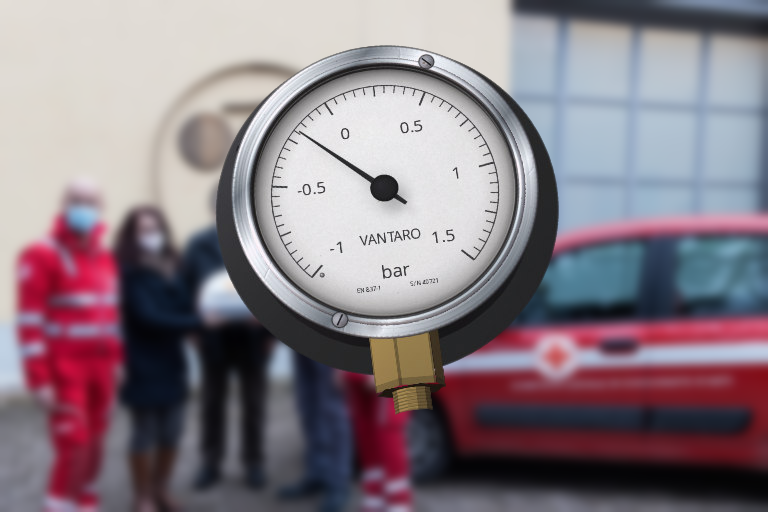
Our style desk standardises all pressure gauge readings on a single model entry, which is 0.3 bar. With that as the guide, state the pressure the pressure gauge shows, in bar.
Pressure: -0.2 bar
